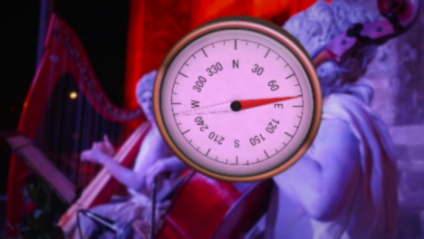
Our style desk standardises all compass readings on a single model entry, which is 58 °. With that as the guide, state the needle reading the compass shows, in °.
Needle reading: 80 °
